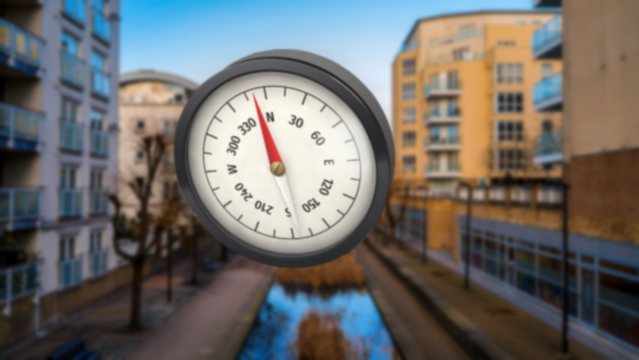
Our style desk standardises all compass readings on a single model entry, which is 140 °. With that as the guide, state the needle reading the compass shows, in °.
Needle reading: 352.5 °
